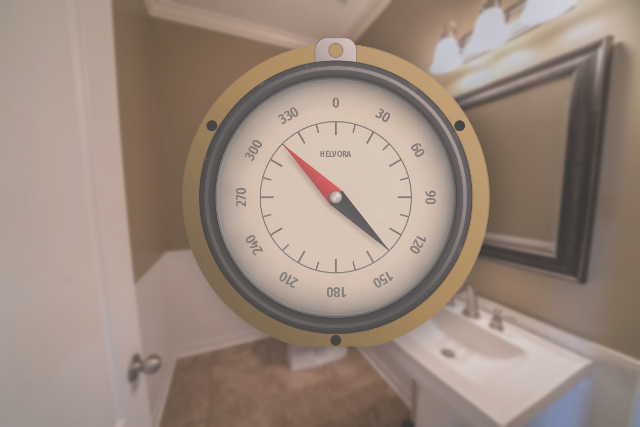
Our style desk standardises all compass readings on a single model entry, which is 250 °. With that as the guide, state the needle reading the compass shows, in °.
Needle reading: 315 °
